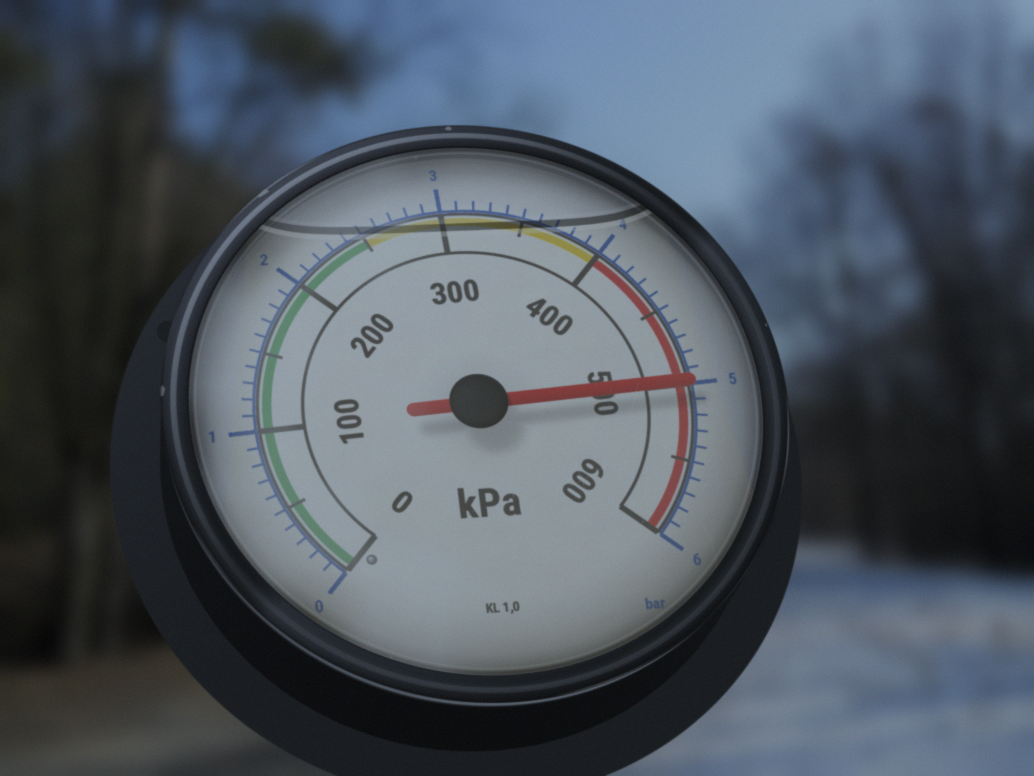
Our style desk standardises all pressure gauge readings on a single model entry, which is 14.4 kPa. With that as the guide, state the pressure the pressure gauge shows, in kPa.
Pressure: 500 kPa
